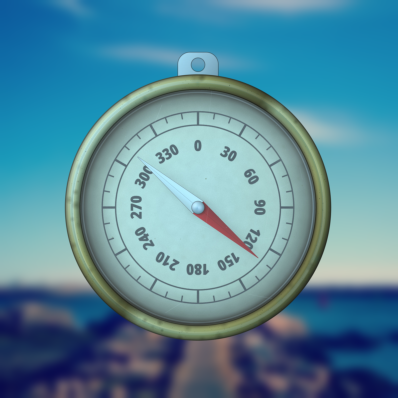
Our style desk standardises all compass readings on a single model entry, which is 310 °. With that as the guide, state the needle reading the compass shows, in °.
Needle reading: 130 °
